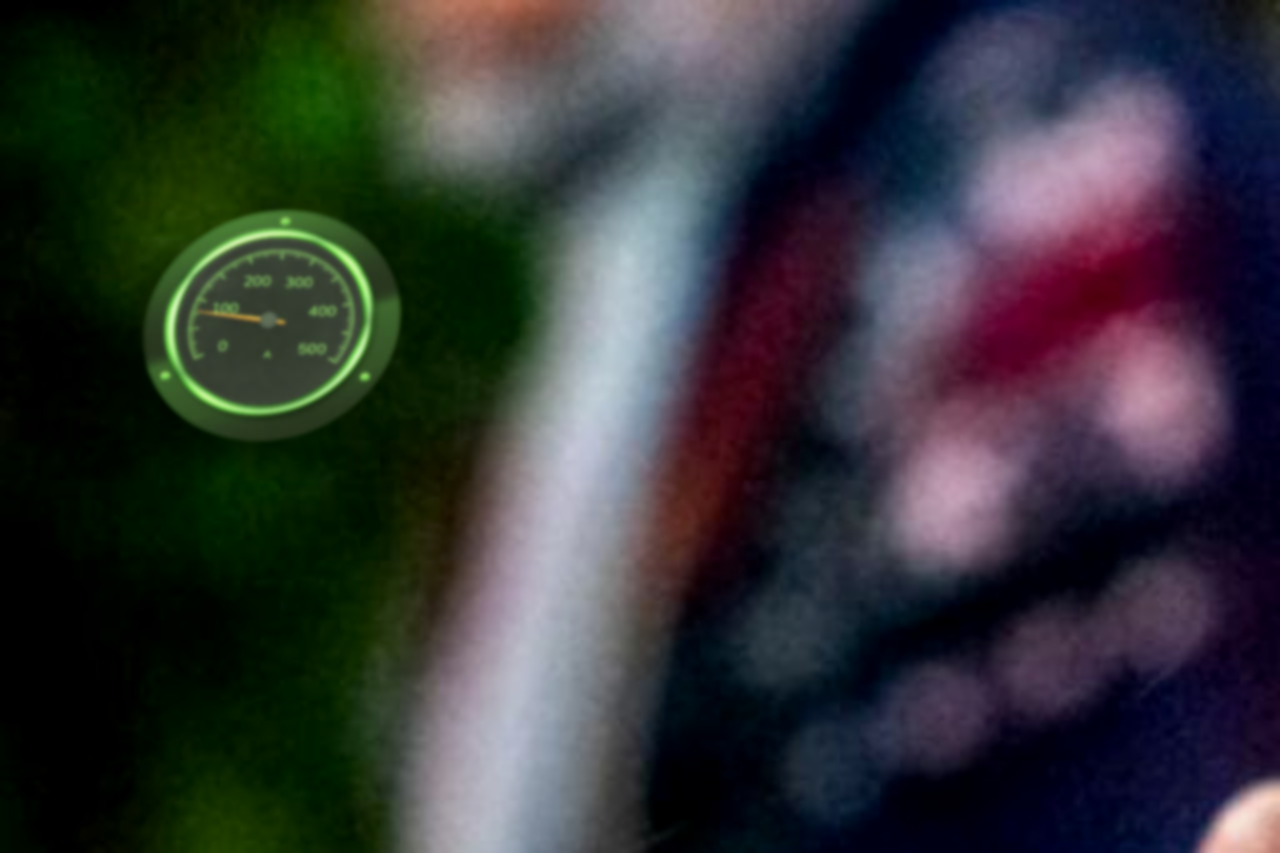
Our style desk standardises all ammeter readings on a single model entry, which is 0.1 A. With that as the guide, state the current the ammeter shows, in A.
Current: 75 A
